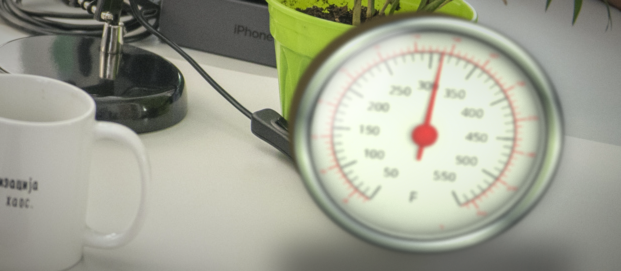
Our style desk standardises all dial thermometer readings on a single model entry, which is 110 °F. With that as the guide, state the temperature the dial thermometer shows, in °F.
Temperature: 310 °F
